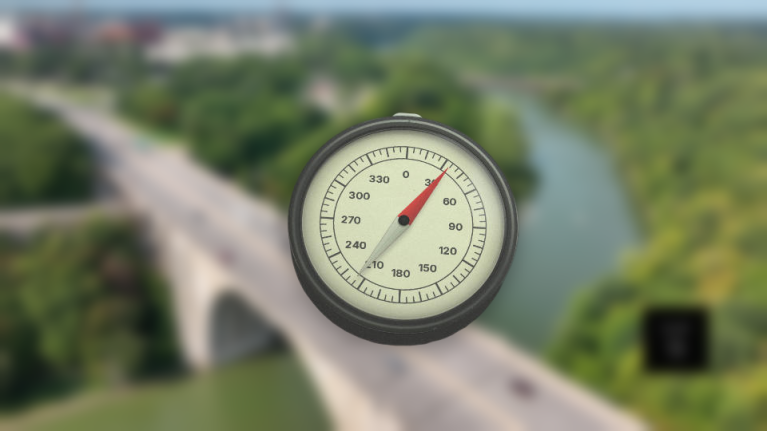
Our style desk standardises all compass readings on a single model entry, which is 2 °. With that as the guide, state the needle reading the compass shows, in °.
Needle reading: 35 °
